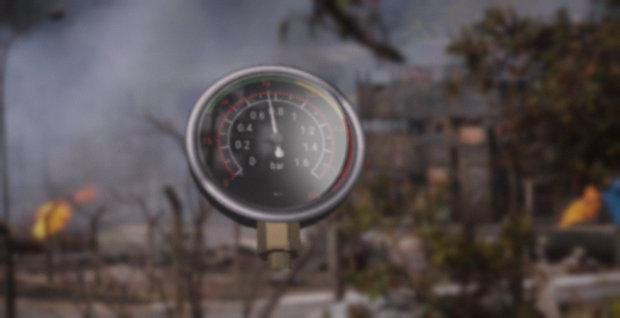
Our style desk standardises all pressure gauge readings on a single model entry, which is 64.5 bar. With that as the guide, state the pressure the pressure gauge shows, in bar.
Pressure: 0.75 bar
